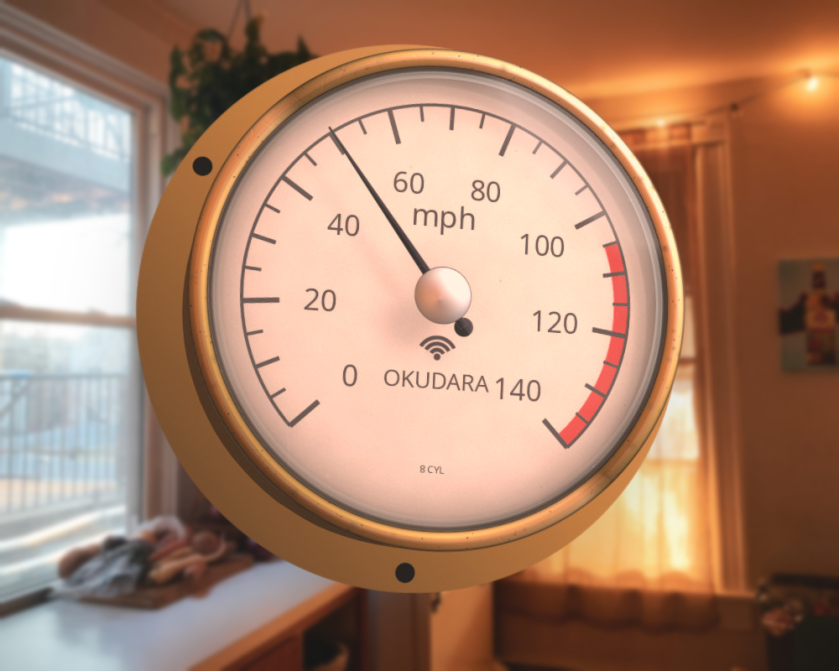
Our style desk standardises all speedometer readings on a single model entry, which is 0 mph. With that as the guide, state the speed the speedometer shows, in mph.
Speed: 50 mph
